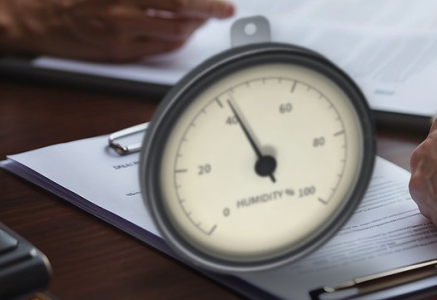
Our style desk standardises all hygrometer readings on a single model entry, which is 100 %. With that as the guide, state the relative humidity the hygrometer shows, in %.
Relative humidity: 42 %
